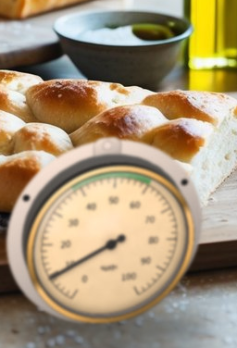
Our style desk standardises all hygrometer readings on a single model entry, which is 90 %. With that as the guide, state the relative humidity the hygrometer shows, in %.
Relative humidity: 10 %
